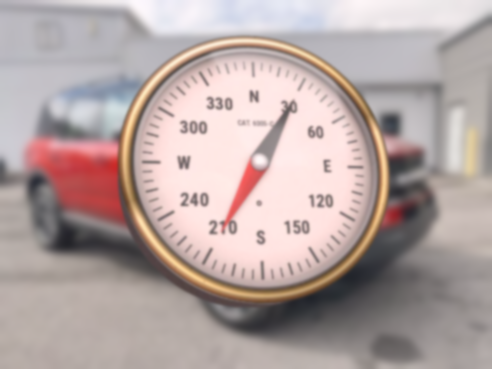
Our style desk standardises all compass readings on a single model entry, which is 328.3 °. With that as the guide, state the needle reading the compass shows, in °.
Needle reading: 210 °
